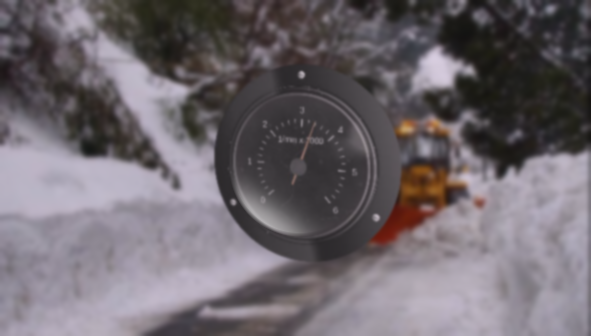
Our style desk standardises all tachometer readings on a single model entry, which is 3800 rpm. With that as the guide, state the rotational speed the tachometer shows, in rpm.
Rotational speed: 3400 rpm
